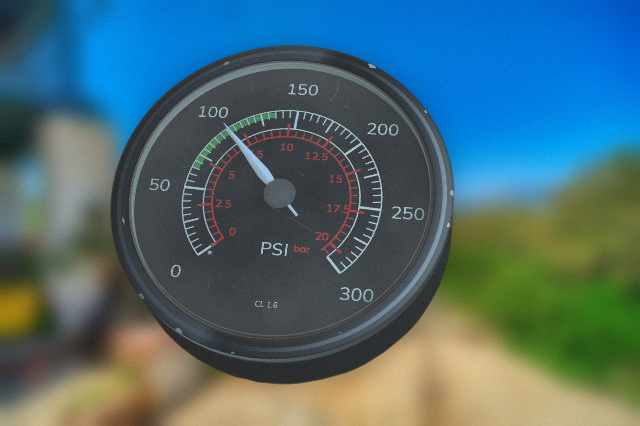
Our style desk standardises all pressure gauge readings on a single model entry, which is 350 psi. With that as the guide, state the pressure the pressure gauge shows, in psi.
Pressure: 100 psi
